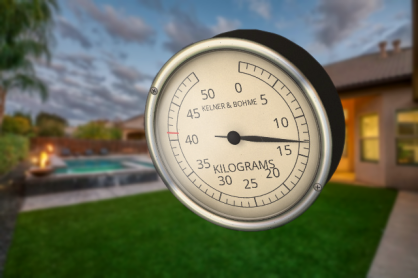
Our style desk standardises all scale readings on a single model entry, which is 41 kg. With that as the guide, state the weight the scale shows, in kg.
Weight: 13 kg
